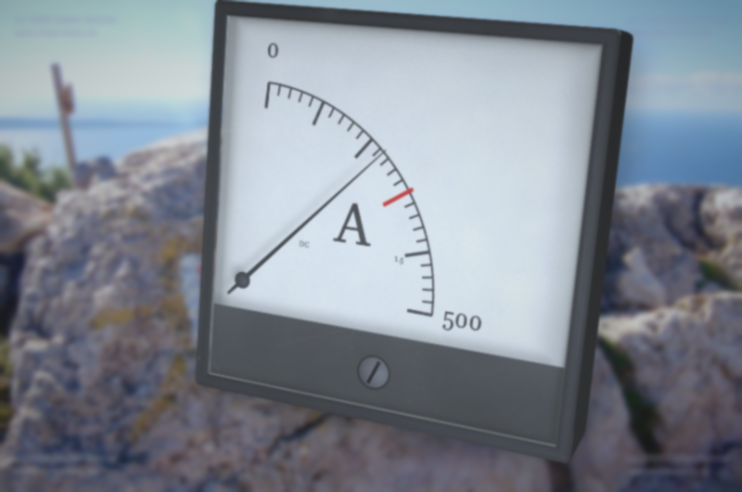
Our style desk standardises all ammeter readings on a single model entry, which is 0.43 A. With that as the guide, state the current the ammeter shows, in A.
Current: 230 A
